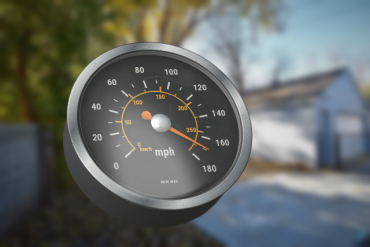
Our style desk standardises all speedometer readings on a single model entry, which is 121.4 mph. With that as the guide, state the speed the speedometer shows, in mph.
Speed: 170 mph
